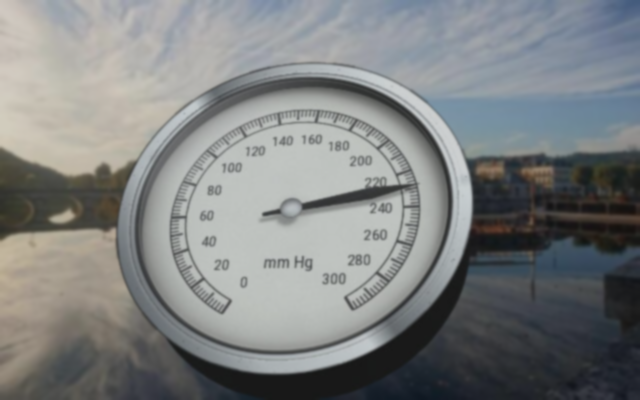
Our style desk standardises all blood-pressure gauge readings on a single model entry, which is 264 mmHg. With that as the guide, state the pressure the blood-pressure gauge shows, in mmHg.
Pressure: 230 mmHg
